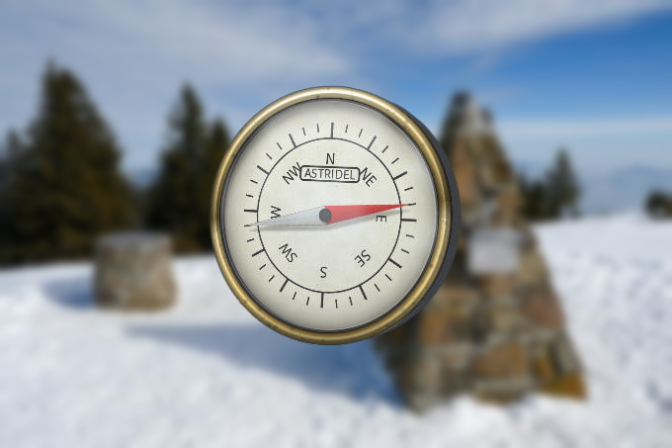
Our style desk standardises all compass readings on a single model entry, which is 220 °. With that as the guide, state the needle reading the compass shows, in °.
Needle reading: 80 °
